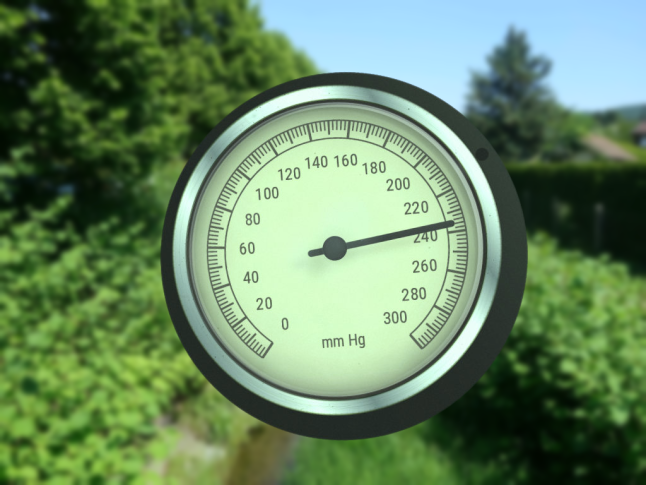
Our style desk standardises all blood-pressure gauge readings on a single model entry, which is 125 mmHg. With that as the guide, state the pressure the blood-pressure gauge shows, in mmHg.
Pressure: 236 mmHg
